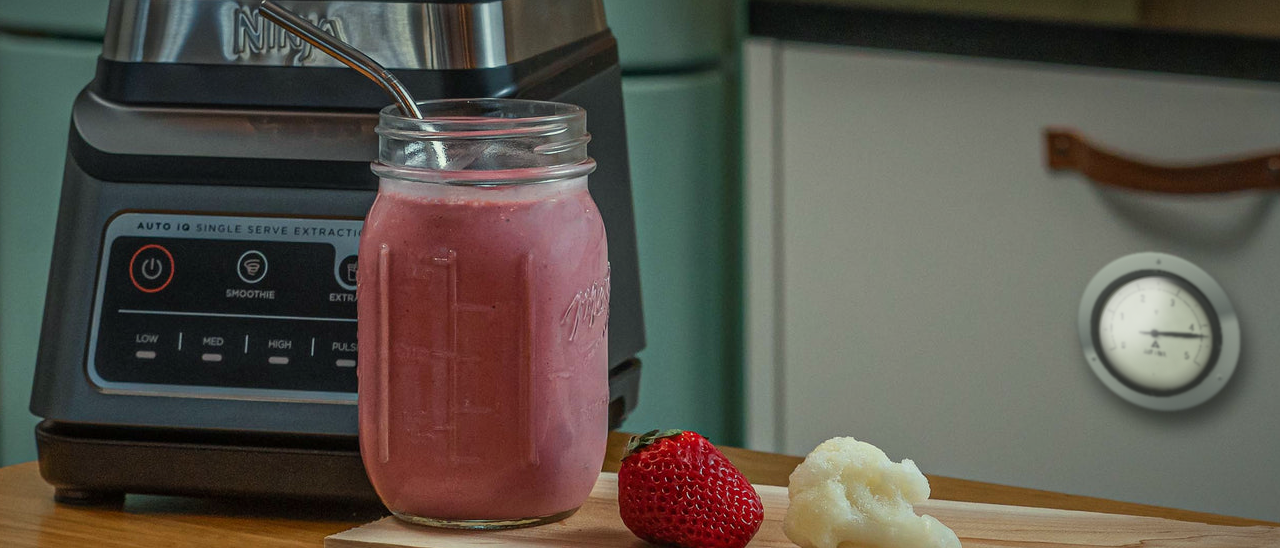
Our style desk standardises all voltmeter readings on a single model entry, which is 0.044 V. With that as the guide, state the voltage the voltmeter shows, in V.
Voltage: 4.25 V
